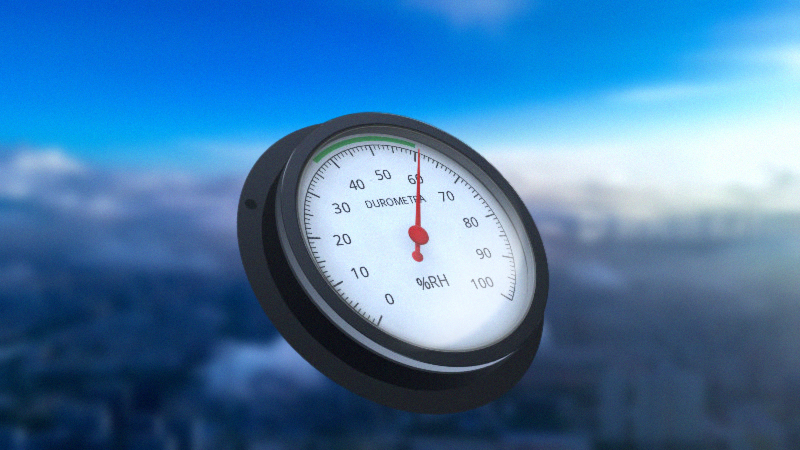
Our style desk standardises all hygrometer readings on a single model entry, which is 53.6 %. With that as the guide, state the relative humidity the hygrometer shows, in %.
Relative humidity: 60 %
